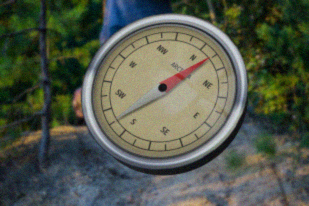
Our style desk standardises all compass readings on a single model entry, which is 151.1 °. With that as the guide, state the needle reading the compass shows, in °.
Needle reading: 15 °
